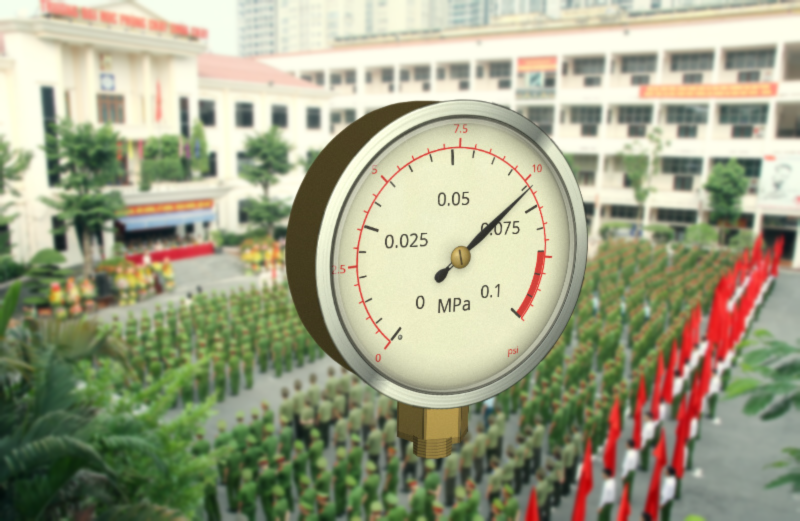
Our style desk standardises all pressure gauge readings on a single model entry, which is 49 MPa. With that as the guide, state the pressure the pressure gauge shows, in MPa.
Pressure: 0.07 MPa
